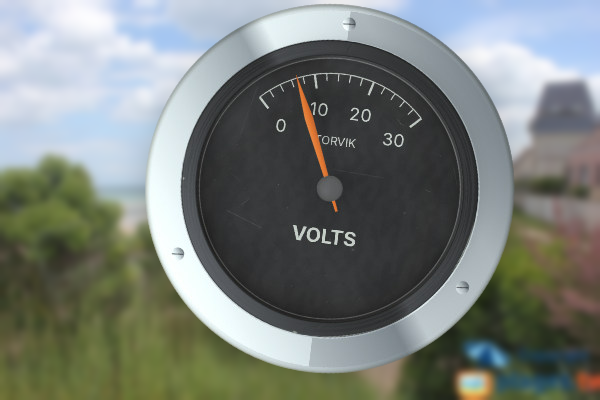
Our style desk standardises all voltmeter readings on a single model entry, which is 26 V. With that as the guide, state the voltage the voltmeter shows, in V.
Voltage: 7 V
